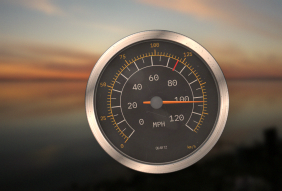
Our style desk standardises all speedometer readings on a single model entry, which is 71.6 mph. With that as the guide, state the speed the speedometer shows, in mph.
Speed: 102.5 mph
